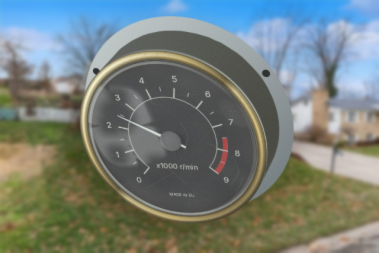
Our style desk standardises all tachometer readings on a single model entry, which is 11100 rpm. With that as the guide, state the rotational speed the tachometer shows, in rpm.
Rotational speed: 2500 rpm
